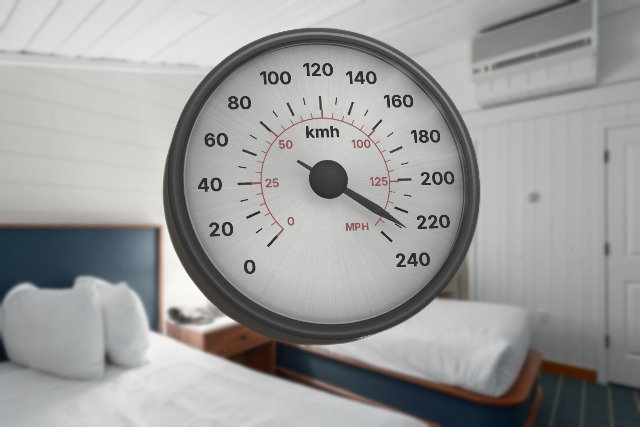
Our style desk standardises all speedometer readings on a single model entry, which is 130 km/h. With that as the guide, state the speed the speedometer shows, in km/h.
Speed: 230 km/h
